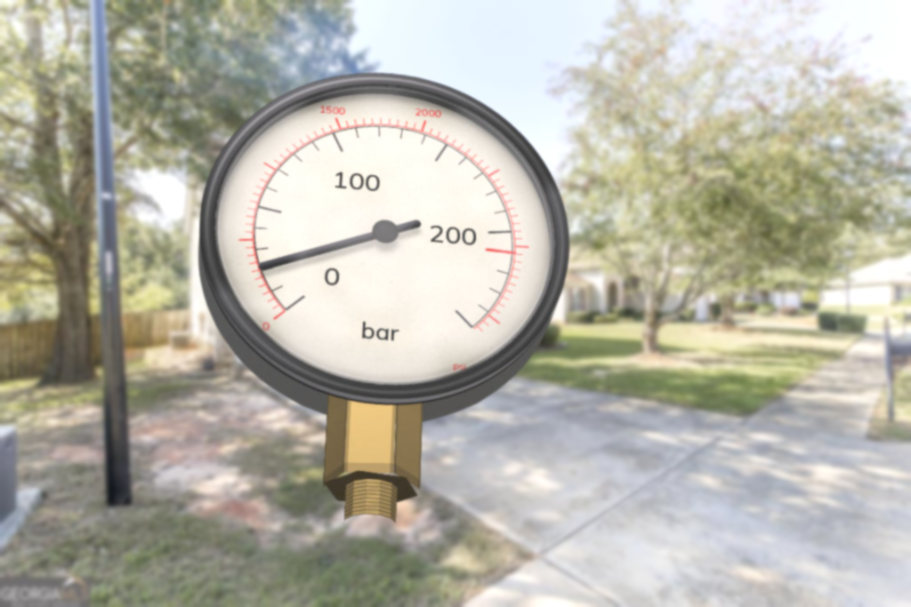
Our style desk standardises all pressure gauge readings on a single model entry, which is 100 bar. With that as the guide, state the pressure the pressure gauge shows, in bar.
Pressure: 20 bar
